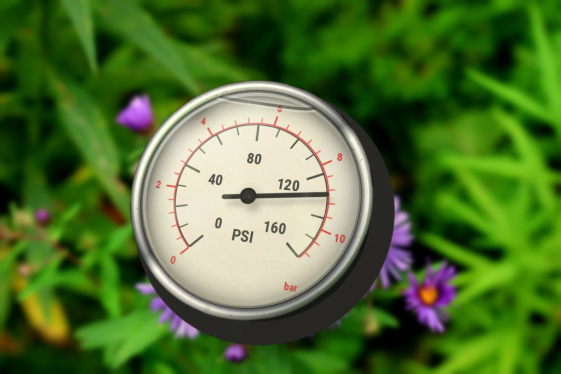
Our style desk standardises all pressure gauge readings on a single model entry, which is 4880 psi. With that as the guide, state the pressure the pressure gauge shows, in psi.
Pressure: 130 psi
